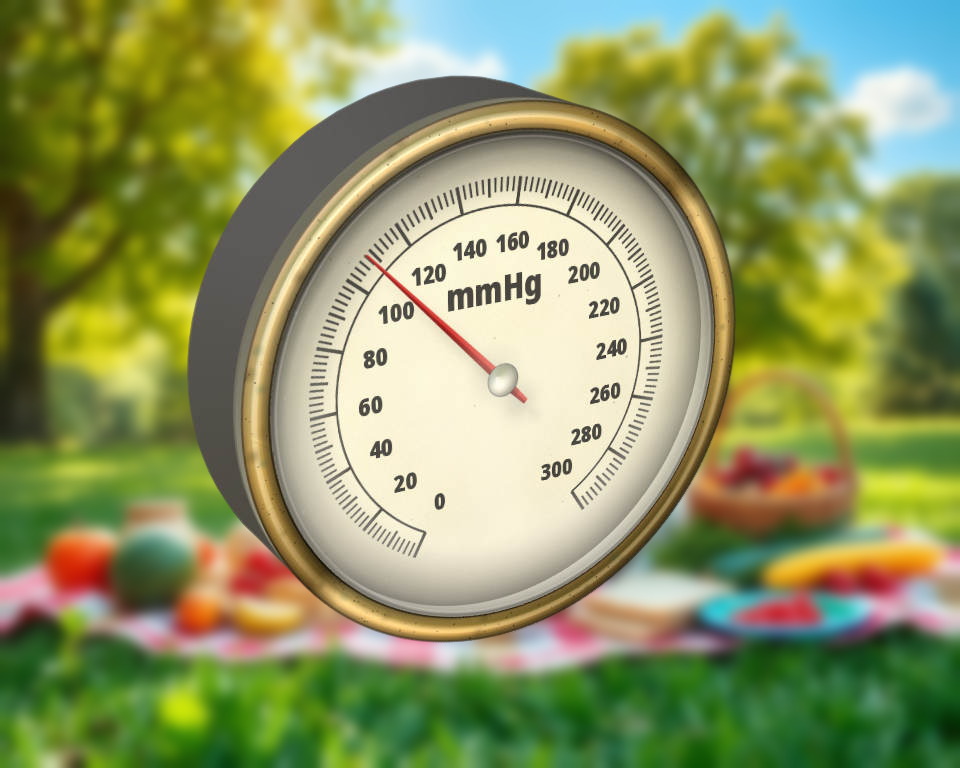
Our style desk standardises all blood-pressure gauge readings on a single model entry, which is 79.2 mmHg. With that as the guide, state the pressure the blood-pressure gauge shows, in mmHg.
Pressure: 108 mmHg
